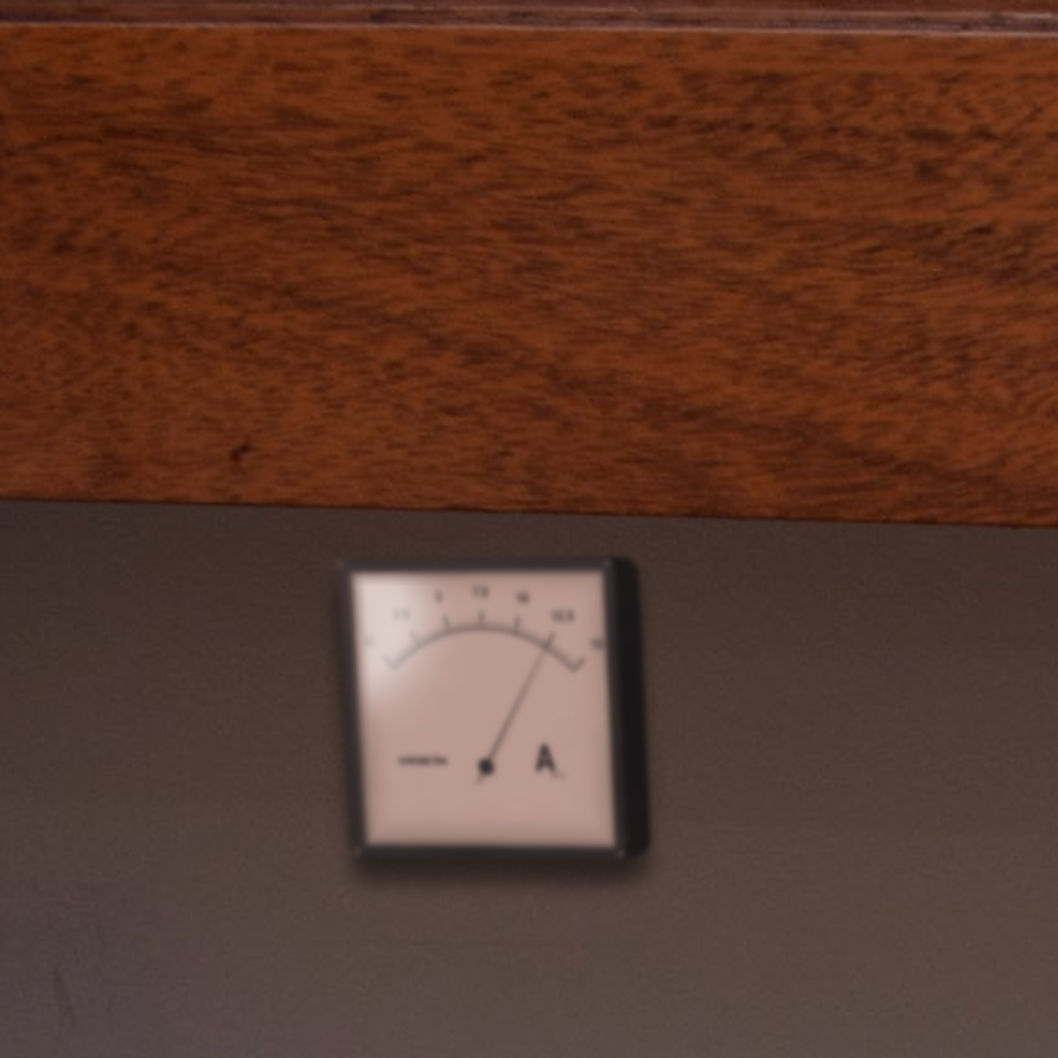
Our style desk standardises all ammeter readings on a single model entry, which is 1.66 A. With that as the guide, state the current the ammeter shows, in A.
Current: 12.5 A
